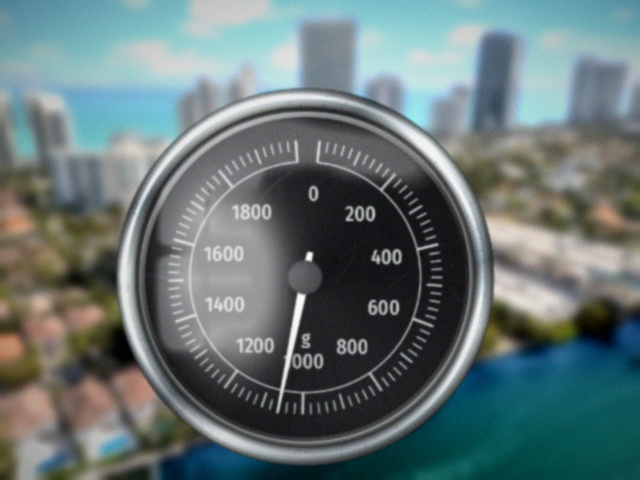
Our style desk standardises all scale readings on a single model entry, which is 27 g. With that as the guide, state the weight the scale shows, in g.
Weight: 1060 g
